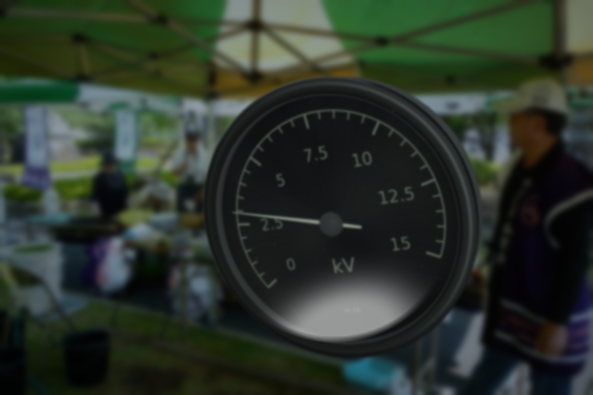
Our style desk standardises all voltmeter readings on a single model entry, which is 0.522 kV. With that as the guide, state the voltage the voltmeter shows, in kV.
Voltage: 3 kV
